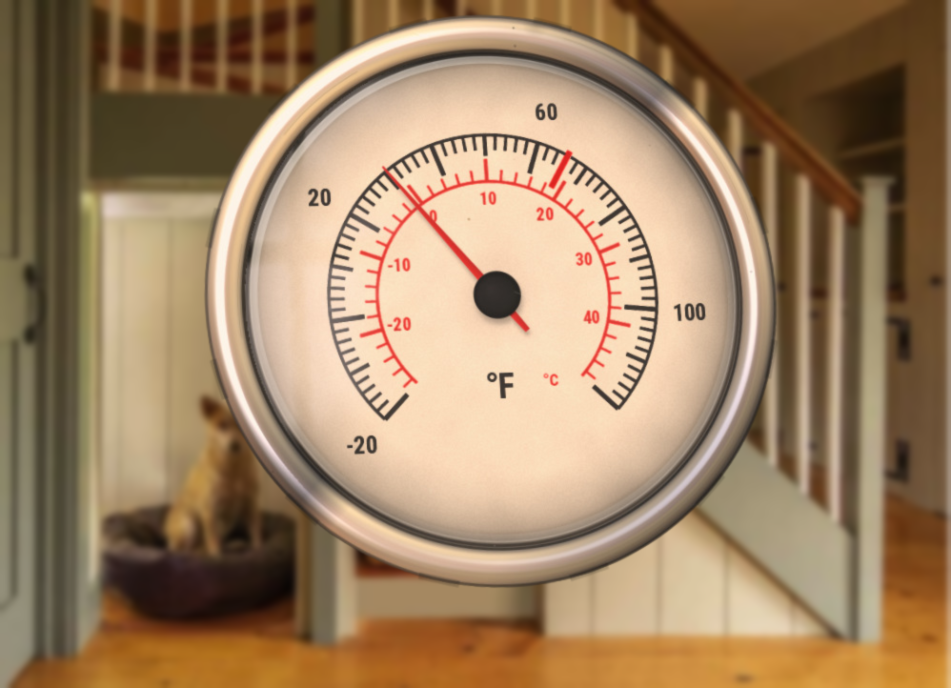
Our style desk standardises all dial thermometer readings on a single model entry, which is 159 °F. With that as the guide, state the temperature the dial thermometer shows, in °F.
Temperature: 30 °F
